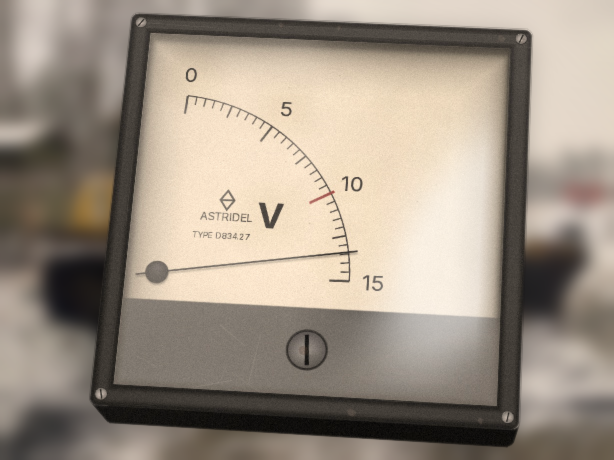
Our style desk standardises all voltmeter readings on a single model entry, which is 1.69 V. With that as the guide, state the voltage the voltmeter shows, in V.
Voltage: 13.5 V
